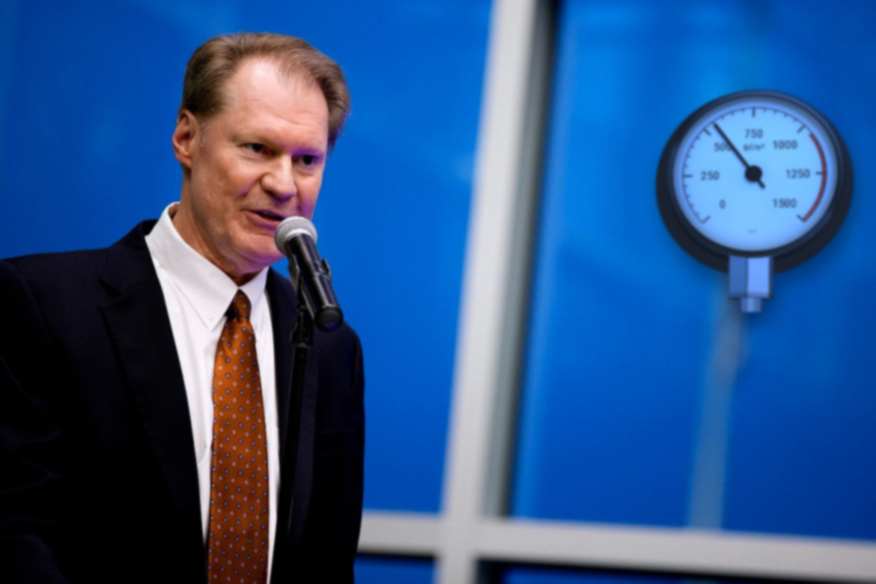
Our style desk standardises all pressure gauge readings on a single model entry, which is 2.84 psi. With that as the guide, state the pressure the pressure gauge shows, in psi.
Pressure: 550 psi
